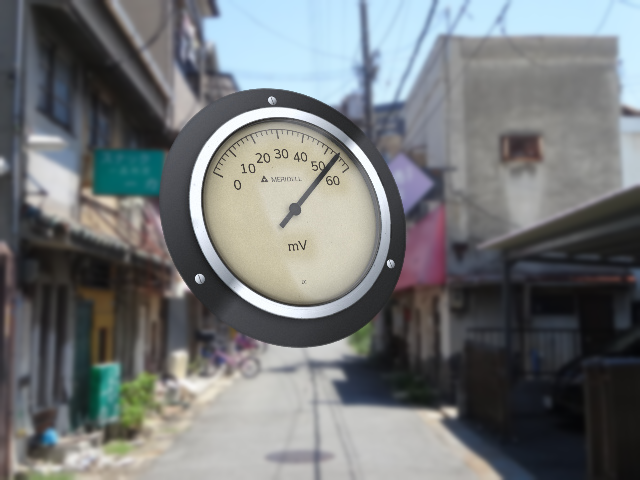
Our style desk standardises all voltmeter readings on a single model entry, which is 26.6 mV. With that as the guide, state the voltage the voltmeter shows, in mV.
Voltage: 54 mV
